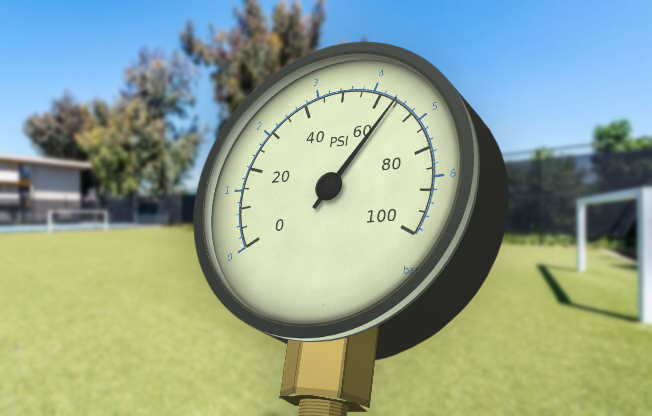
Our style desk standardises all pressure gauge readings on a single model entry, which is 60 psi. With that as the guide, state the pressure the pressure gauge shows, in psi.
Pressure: 65 psi
